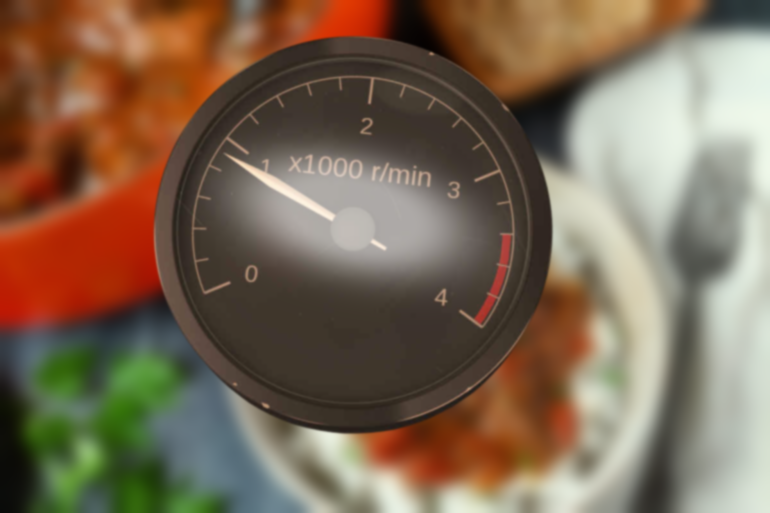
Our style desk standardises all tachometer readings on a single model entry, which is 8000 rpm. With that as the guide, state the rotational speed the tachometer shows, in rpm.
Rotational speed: 900 rpm
